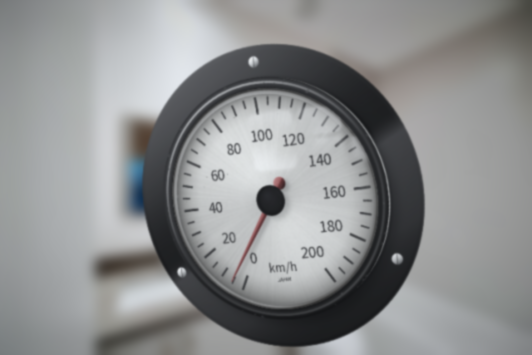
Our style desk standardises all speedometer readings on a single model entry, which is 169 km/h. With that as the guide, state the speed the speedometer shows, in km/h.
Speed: 5 km/h
